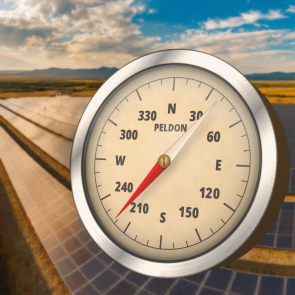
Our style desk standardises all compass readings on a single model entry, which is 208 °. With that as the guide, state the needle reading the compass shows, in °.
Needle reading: 220 °
